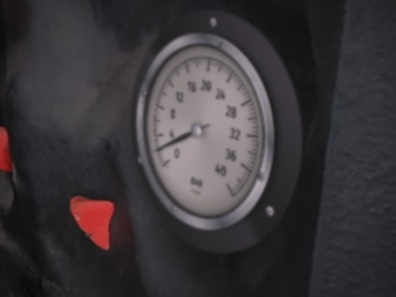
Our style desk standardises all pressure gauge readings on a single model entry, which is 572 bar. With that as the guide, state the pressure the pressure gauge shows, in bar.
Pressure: 2 bar
